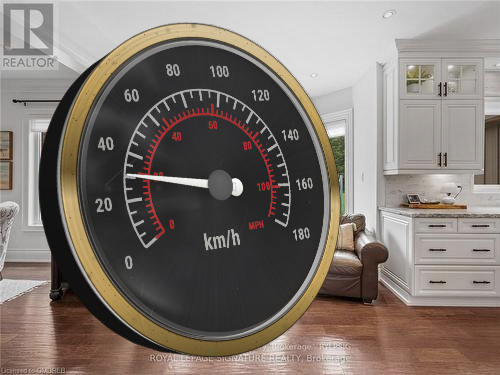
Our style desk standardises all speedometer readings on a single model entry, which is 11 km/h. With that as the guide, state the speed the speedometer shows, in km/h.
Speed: 30 km/h
